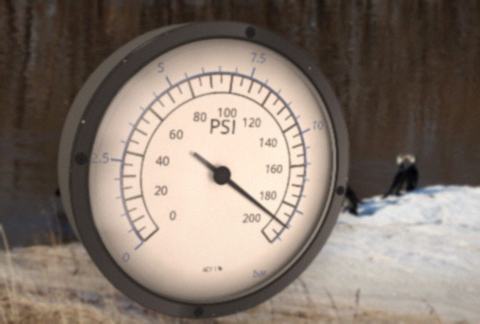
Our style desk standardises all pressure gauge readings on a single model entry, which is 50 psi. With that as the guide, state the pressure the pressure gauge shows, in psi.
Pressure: 190 psi
